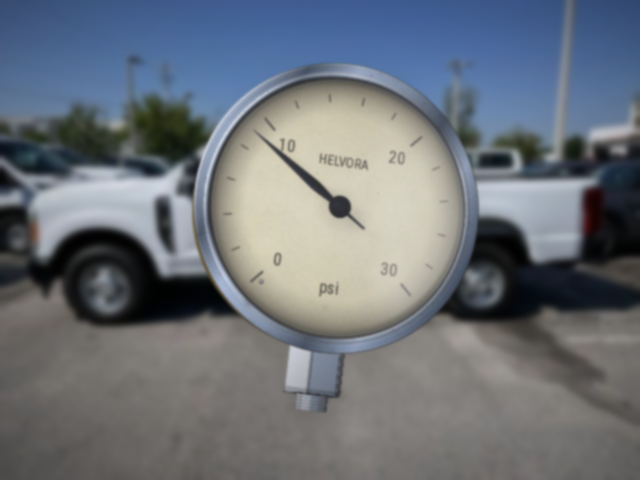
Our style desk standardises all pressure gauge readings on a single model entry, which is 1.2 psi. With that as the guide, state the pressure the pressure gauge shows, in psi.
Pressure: 9 psi
